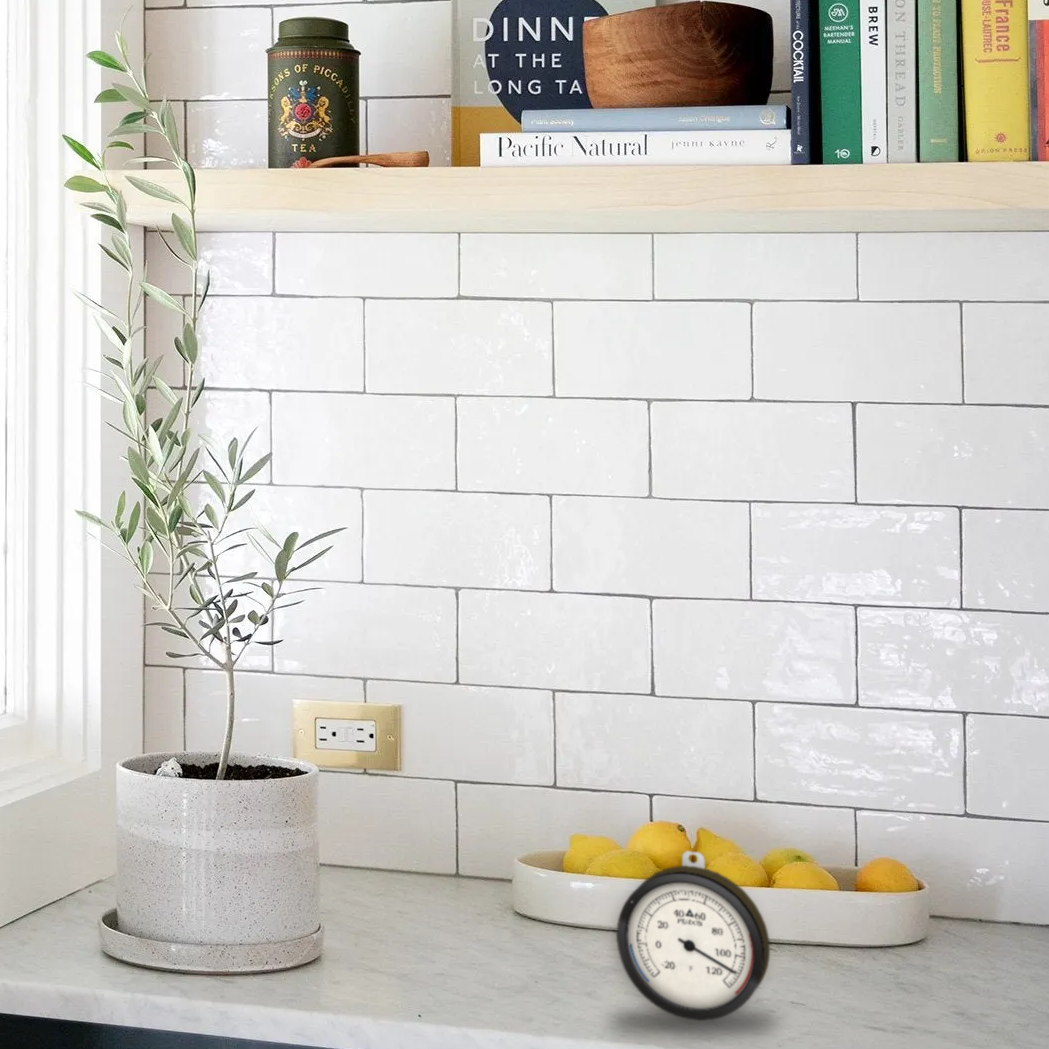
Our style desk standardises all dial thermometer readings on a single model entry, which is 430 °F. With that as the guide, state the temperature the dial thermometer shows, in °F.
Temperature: 110 °F
